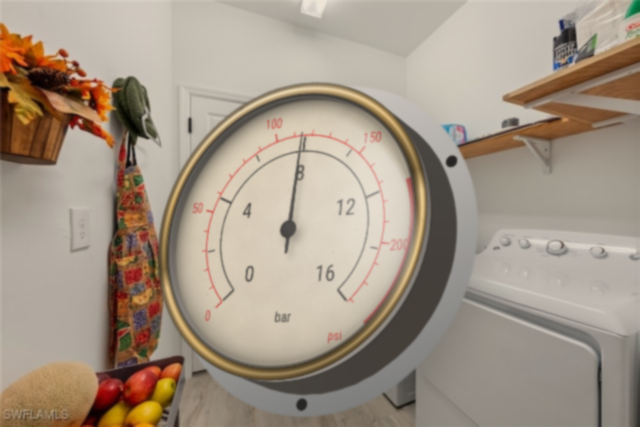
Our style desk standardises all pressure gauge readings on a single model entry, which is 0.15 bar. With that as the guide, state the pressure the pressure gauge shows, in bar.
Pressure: 8 bar
